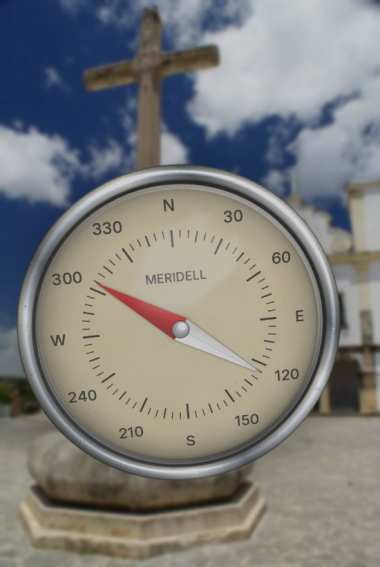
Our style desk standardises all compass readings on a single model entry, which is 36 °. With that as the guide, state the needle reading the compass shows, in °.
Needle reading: 305 °
